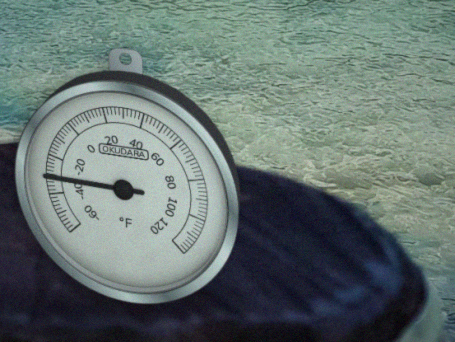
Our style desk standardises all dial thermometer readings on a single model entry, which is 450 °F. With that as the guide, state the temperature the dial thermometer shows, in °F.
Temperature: -30 °F
